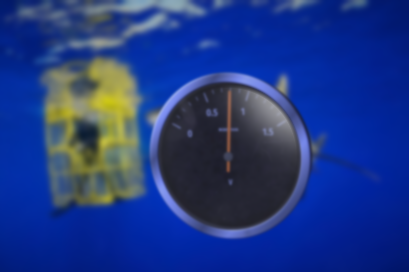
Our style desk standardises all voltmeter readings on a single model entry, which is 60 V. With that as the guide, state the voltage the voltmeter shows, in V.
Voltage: 0.8 V
